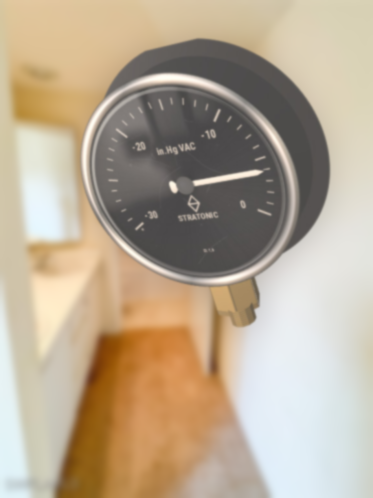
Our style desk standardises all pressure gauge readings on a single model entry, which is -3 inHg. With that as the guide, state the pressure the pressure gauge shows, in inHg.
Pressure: -4 inHg
